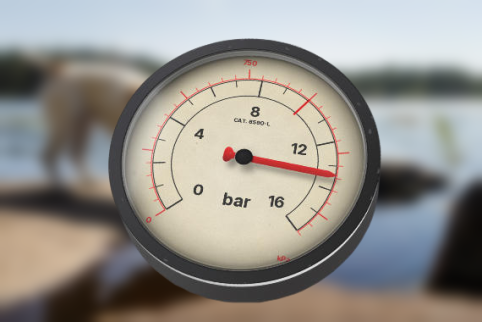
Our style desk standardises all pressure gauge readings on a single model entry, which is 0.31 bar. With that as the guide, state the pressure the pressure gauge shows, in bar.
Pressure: 13.5 bar
